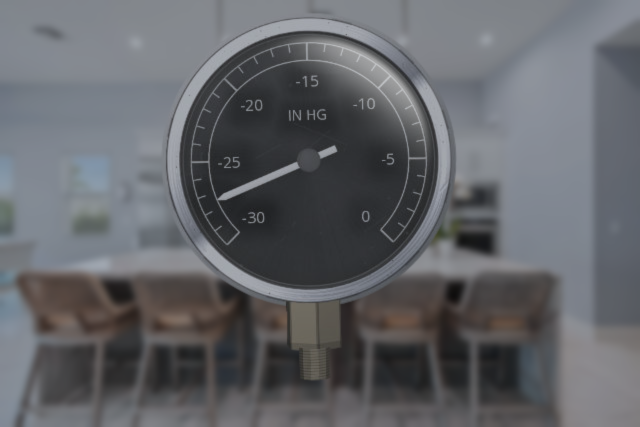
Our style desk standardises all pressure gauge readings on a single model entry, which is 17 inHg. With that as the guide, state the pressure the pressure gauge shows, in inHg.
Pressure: -27.5 inHg
